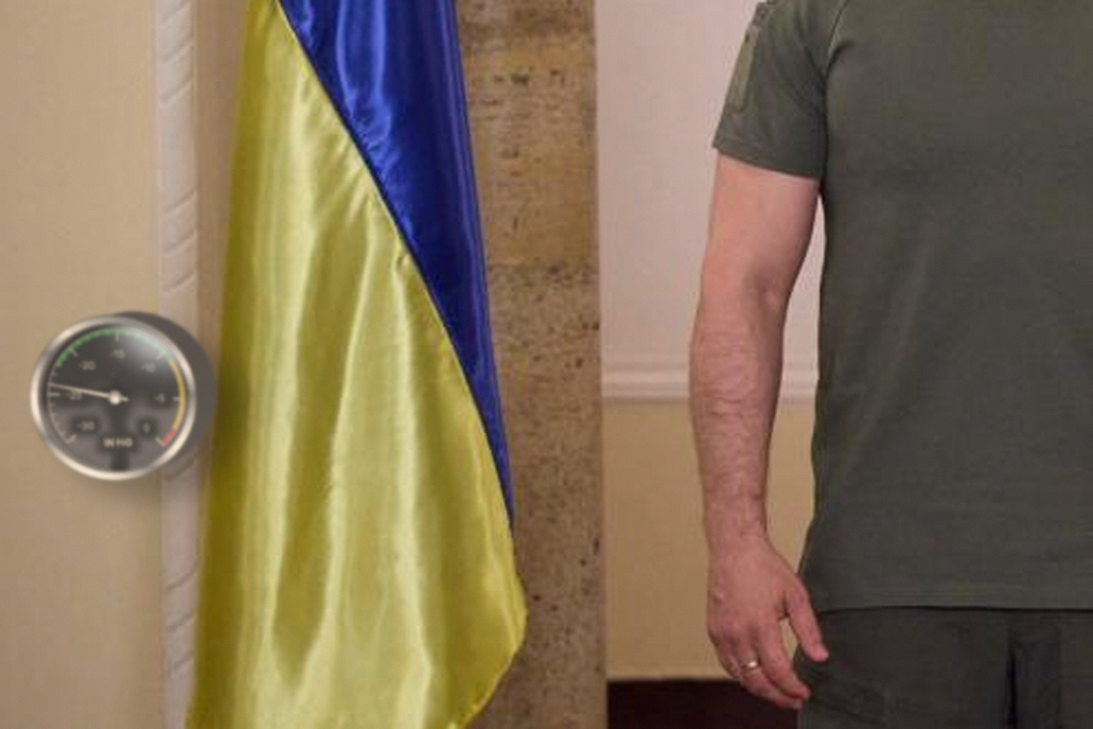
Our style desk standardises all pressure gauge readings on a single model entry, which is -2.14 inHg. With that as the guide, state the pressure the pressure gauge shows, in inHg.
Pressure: -24 inHg
